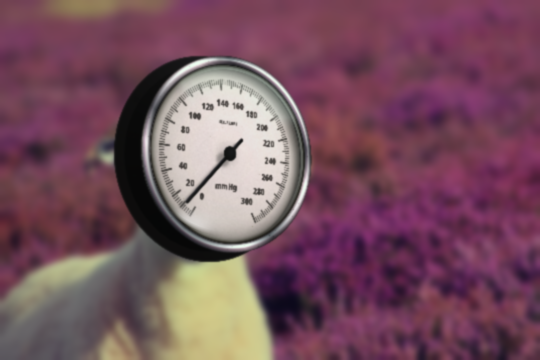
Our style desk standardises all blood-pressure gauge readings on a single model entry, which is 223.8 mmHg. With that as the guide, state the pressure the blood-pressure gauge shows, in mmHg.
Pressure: 10 mmHg
